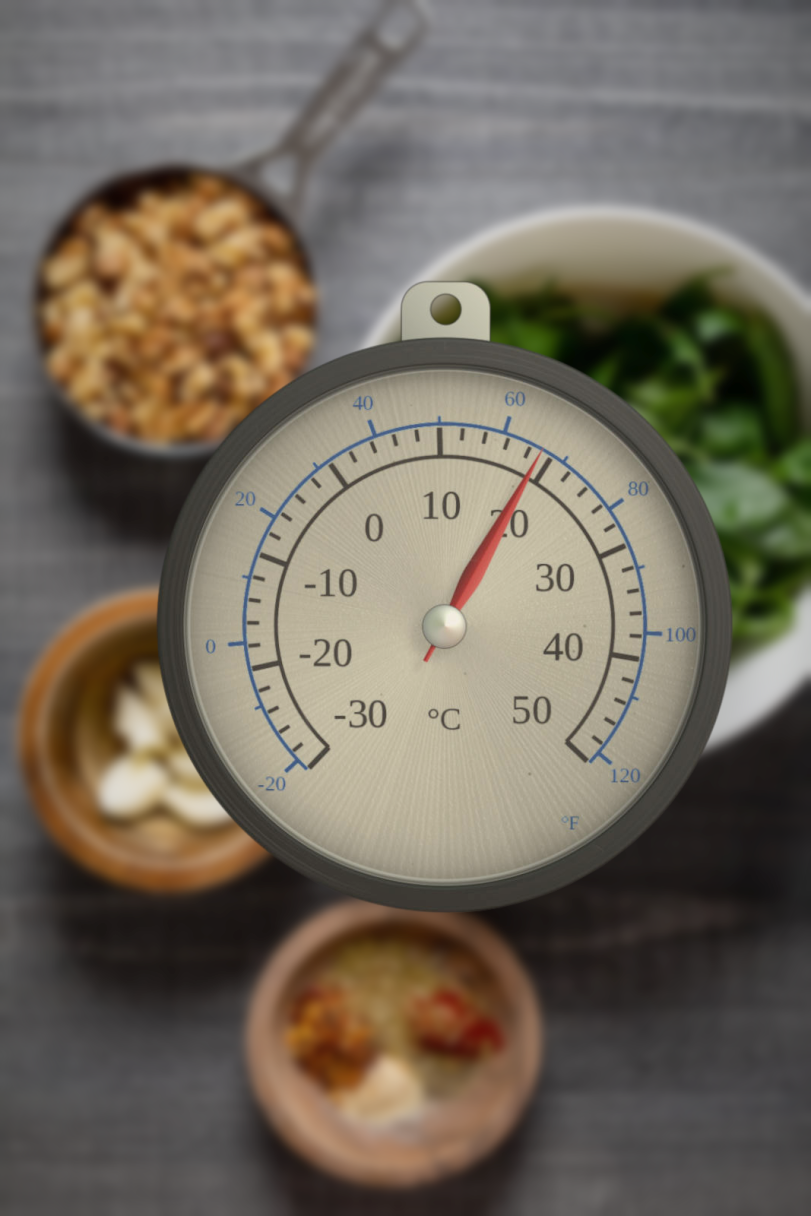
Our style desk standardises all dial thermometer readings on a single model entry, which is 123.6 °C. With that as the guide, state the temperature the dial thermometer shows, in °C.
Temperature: 19 °C
